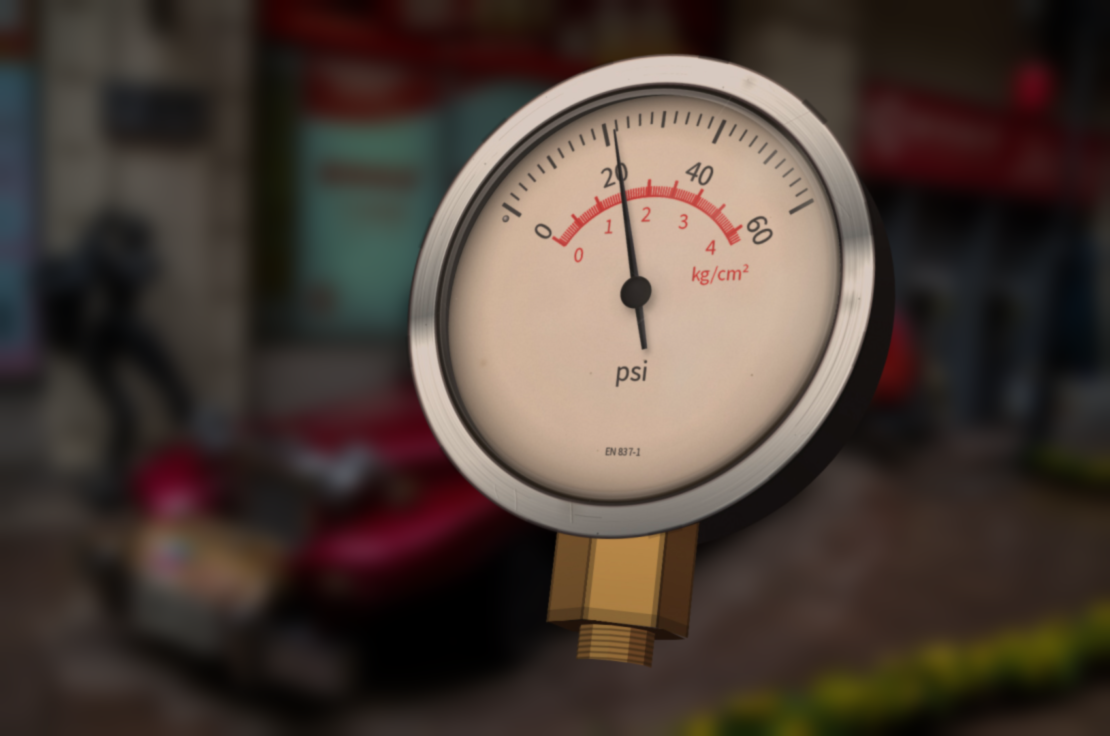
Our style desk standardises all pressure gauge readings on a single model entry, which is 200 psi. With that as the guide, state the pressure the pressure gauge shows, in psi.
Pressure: 22 psi
